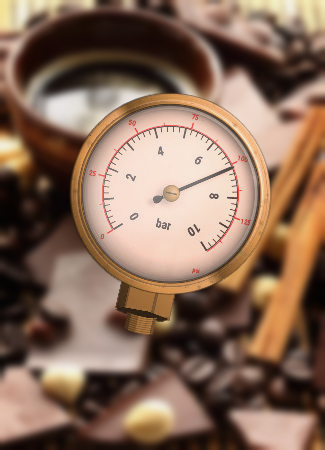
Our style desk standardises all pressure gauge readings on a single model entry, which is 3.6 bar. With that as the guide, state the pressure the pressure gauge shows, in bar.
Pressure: 7 bar
